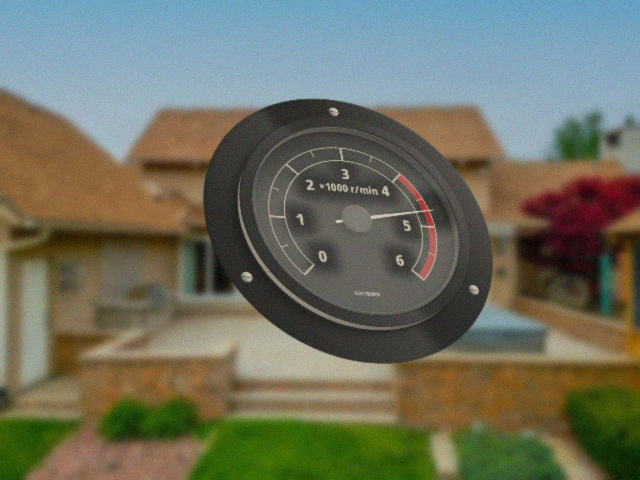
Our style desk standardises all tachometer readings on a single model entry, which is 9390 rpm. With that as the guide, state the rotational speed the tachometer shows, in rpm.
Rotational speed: 4750 rpm
